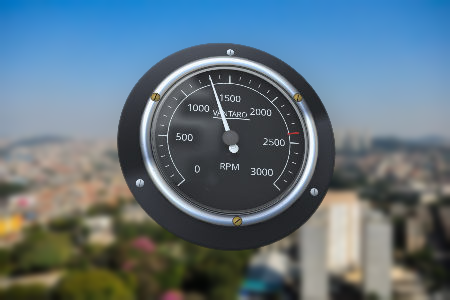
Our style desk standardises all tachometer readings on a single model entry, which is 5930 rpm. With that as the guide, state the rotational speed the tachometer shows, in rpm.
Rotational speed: 1300 rpm
